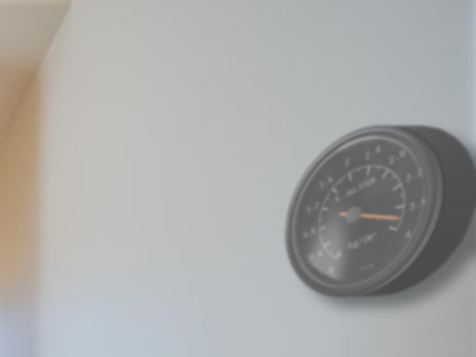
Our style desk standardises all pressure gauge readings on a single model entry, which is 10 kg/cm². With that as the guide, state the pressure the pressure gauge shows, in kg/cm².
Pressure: 3.8 kg/cm²
